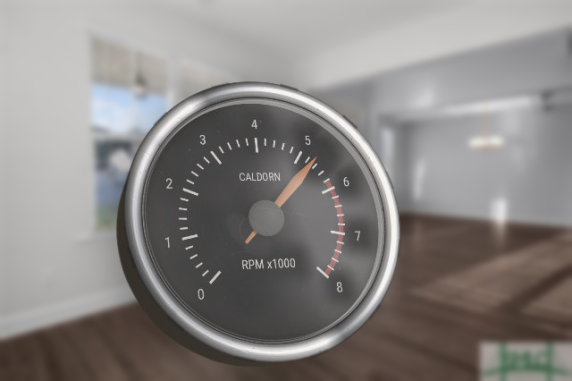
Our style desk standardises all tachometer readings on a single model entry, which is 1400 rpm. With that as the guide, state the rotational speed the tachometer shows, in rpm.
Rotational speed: 5300 rpm
